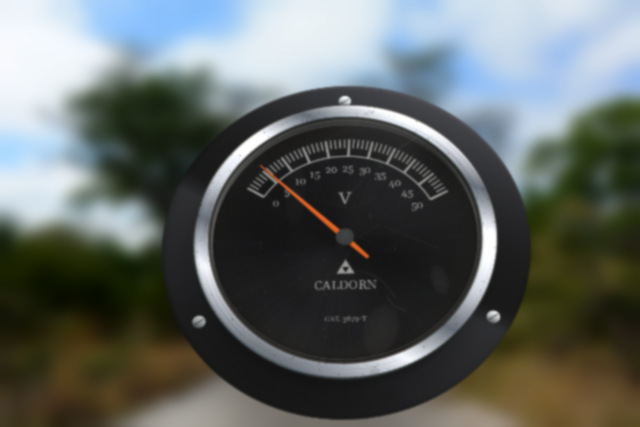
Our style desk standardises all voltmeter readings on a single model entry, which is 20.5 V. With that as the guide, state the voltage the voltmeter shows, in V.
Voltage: 5 V
